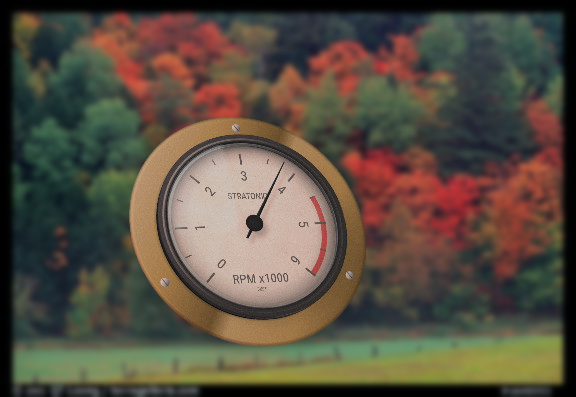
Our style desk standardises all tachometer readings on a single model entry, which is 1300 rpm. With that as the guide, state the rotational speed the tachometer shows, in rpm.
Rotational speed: 3750 rpm
